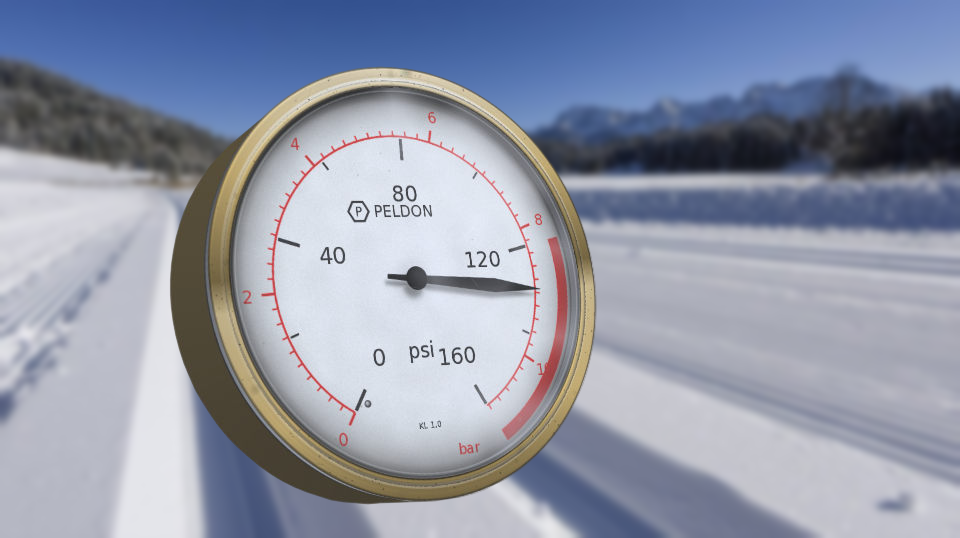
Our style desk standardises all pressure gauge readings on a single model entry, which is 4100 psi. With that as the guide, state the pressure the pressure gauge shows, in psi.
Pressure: 130 psi
